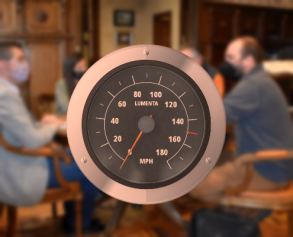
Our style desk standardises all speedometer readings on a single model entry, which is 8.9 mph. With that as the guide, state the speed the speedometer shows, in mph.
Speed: 0 mph
